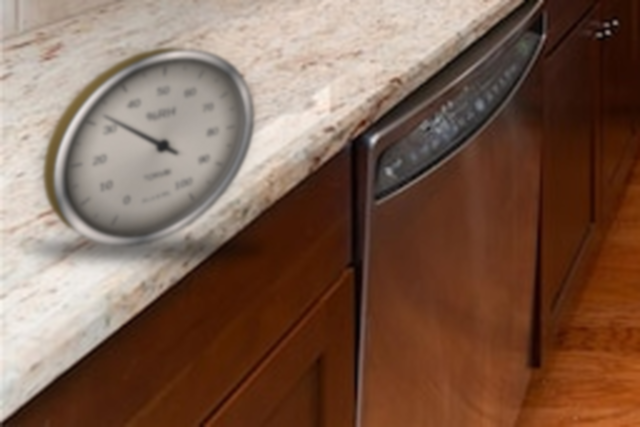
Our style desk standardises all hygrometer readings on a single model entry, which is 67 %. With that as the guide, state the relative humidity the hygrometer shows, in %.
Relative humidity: 32.5 %
